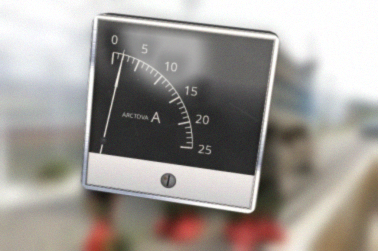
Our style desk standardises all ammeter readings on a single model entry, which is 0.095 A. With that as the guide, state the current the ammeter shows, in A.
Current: 2 A
